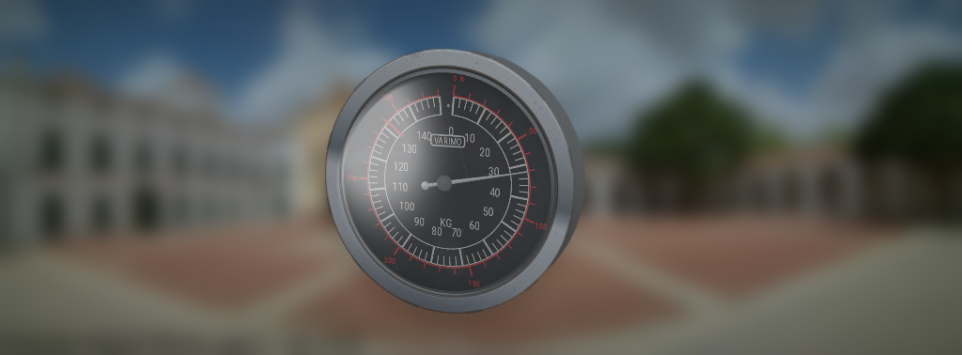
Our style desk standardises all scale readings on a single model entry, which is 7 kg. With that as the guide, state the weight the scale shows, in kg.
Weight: 32 kg
